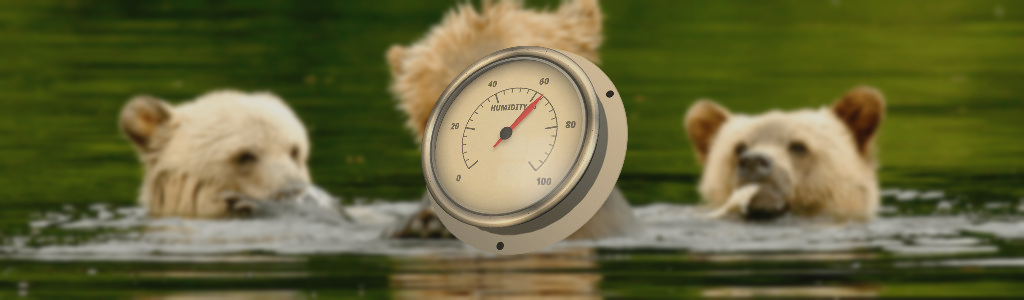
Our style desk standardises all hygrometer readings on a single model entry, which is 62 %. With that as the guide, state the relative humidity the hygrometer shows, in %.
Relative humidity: 64 %
